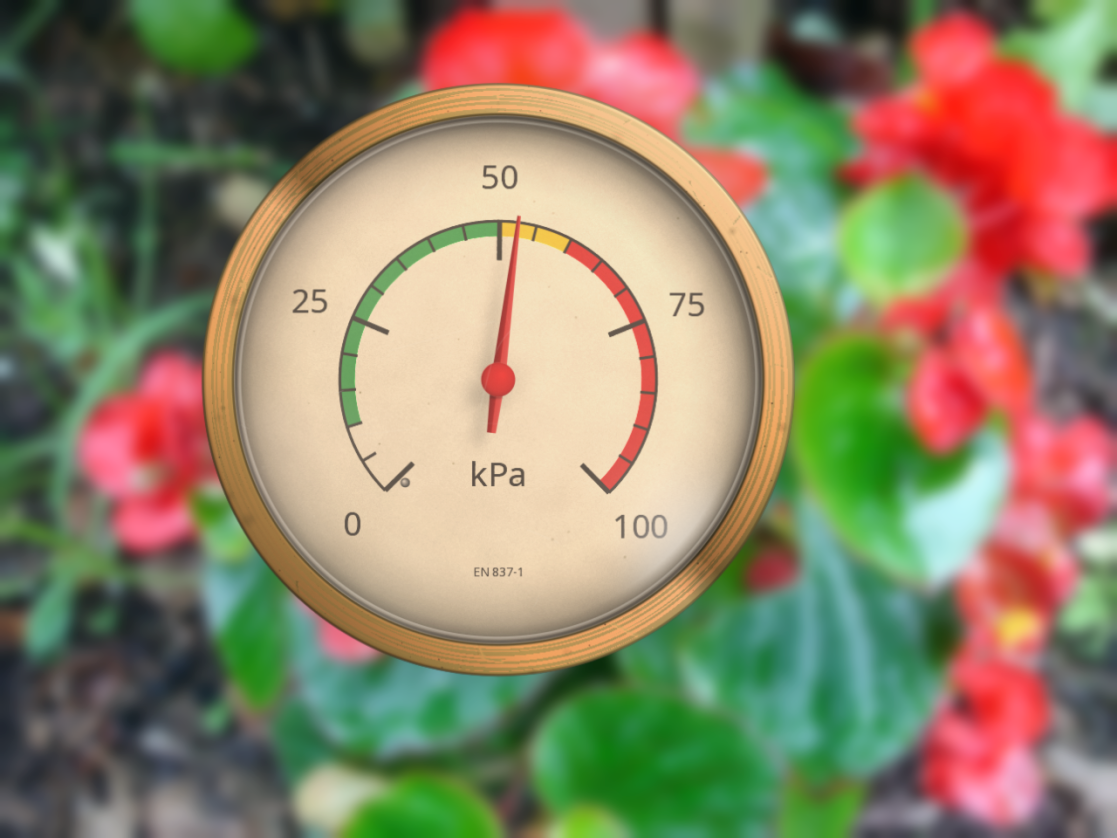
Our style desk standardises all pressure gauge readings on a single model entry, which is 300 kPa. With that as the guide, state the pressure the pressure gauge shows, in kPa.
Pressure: 52.5 kPa
